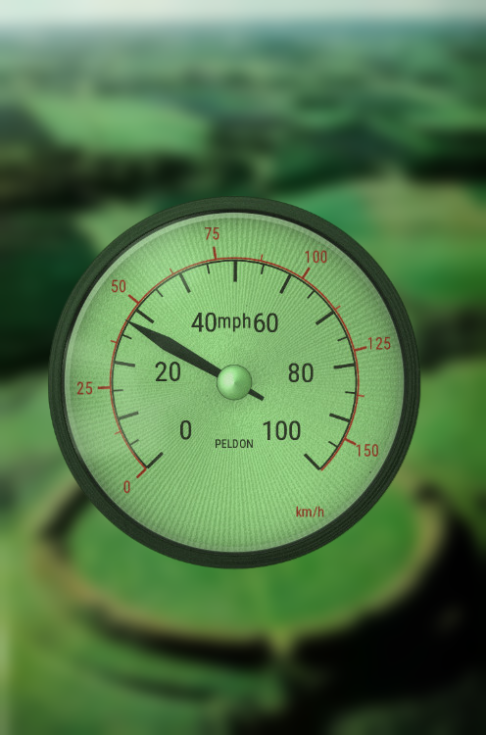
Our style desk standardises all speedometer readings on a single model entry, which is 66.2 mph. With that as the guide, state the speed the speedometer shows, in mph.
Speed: 27.5 mph
